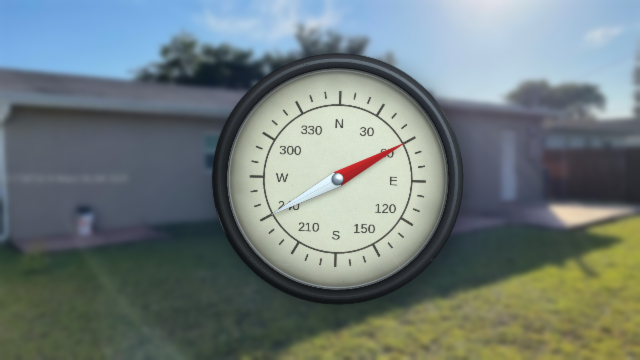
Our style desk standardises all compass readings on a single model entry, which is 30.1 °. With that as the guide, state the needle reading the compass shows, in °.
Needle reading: 60 °
